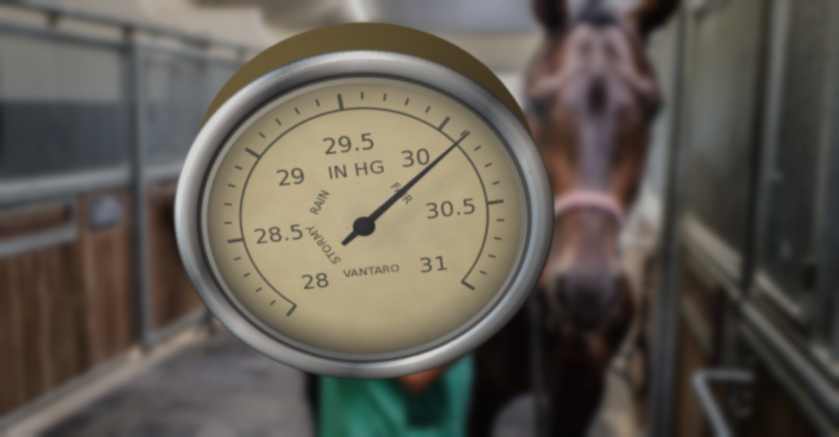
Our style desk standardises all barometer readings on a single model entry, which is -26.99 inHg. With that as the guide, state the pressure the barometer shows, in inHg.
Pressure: 30.1 inHg
